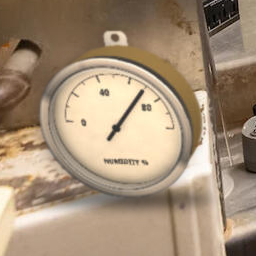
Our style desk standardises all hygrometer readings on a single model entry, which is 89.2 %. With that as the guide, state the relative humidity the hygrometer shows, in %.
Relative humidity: 70 %
